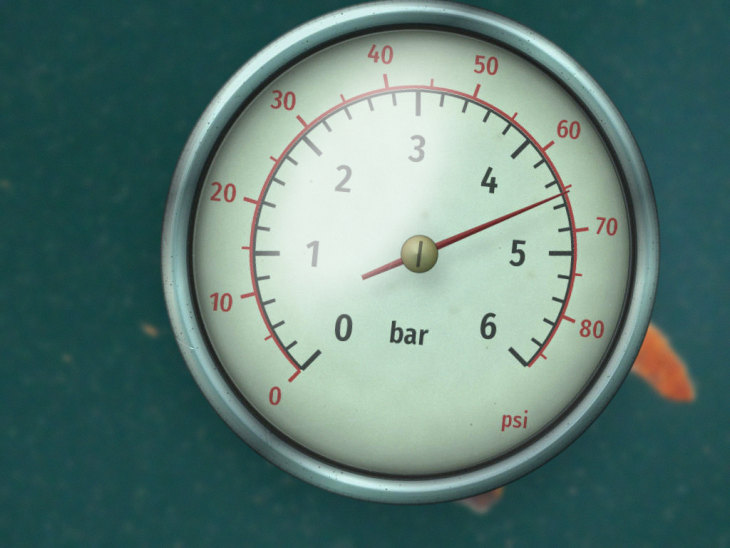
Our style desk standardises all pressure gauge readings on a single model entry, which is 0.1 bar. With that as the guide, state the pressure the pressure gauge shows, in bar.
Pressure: 4.5 bar
